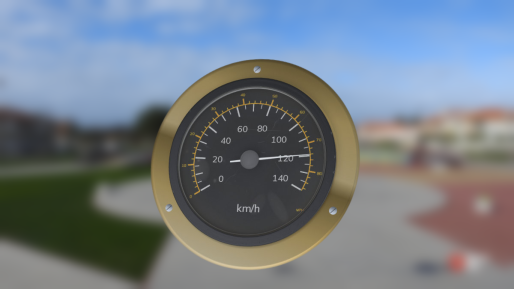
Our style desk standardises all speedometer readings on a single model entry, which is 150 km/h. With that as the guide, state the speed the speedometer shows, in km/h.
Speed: 120 km/h
